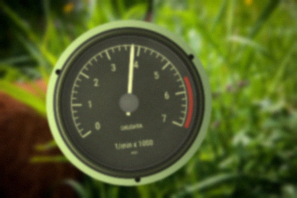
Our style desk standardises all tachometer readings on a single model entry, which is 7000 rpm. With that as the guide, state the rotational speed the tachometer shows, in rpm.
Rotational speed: 3800 rpm
